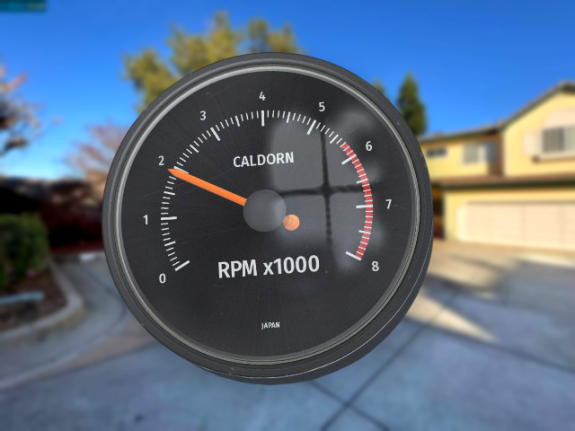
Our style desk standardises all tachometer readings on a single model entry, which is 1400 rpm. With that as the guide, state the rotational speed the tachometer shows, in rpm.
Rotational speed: 1900 rpm
